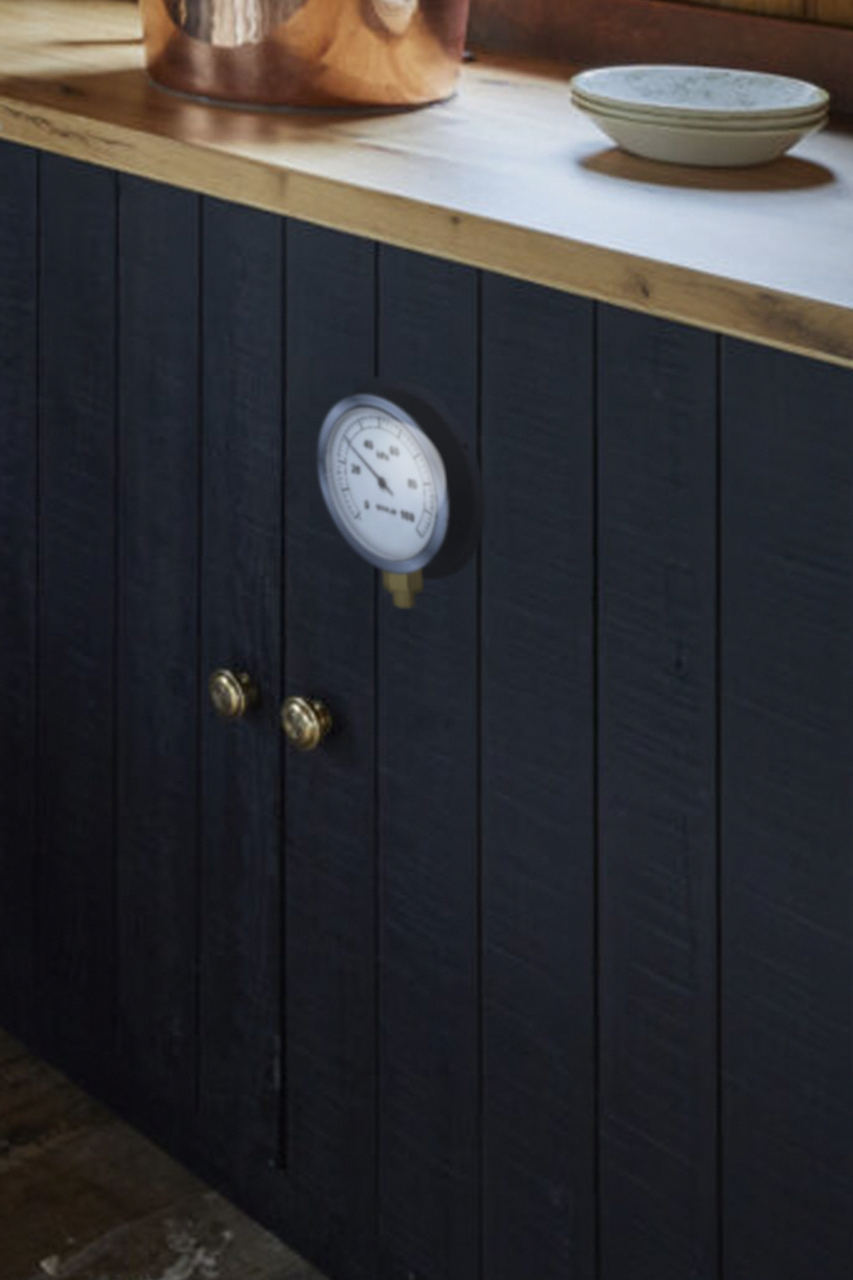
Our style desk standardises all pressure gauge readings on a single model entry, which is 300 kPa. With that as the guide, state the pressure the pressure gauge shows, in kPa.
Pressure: 30 kPa
